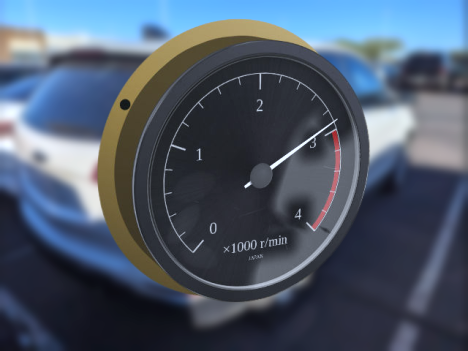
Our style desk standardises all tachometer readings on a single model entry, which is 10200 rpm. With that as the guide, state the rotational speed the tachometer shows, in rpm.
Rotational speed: 2900 rpm
